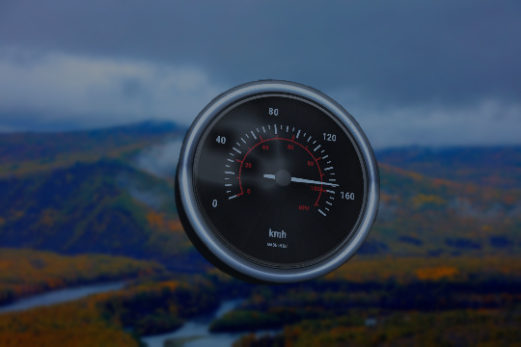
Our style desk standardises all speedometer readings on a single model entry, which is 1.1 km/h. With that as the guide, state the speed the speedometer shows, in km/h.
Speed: 155 km/h
